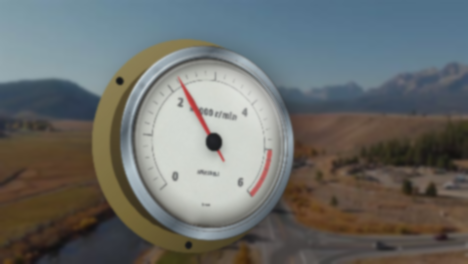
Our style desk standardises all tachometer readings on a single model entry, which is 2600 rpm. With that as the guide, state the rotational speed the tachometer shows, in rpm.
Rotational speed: 2200 rpm
